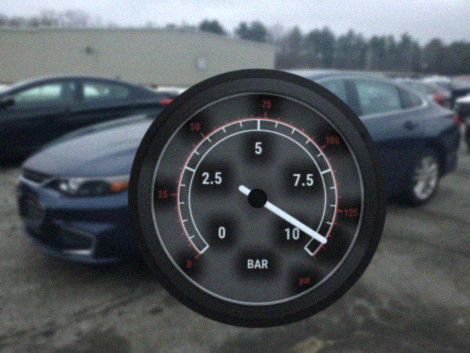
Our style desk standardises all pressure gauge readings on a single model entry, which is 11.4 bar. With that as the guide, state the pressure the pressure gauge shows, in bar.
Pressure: 9.5 bar
